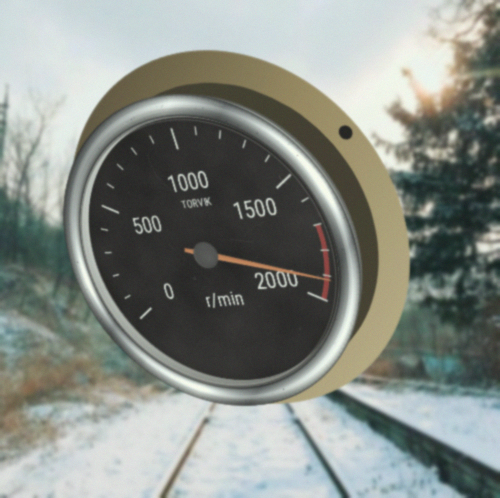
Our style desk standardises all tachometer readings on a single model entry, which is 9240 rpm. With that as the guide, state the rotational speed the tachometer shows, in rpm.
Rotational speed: 1900 rpm
